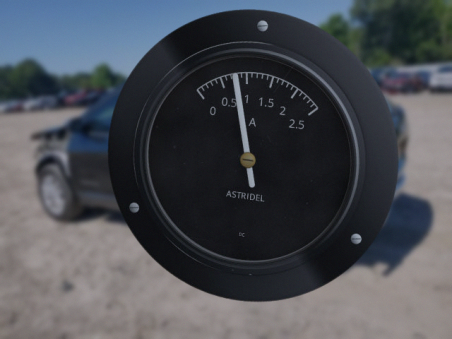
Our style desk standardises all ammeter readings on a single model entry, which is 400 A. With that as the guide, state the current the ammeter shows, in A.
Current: 0.8 A
